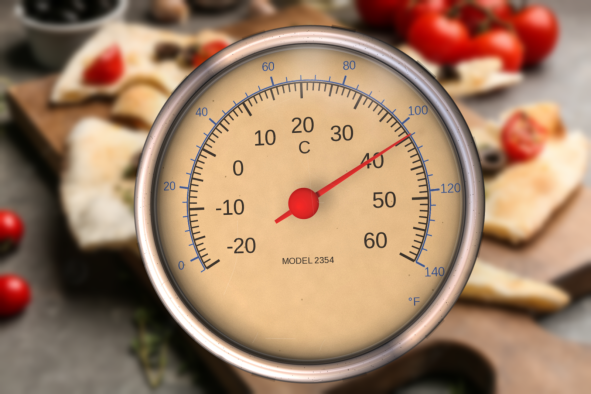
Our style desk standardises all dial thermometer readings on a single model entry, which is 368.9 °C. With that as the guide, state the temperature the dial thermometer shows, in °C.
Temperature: 40 °C
